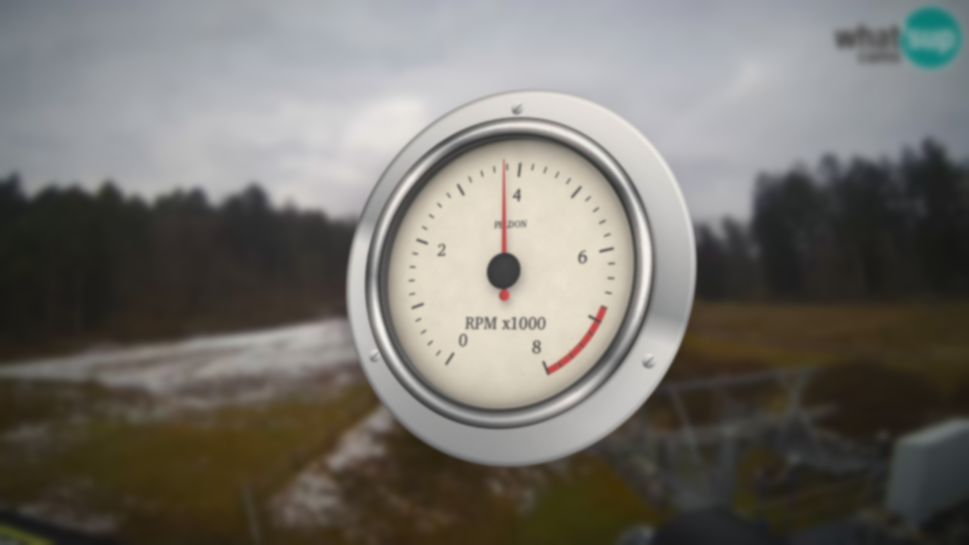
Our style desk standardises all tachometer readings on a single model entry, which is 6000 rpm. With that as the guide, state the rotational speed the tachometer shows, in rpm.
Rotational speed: 3800 rpm
